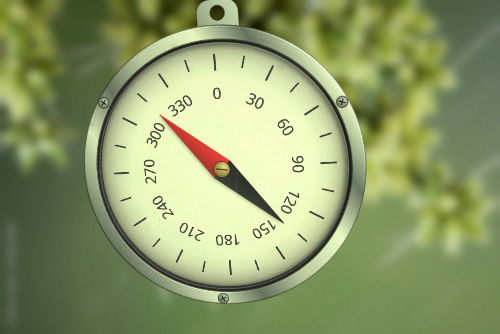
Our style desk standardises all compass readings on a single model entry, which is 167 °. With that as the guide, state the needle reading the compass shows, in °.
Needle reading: 315 °
